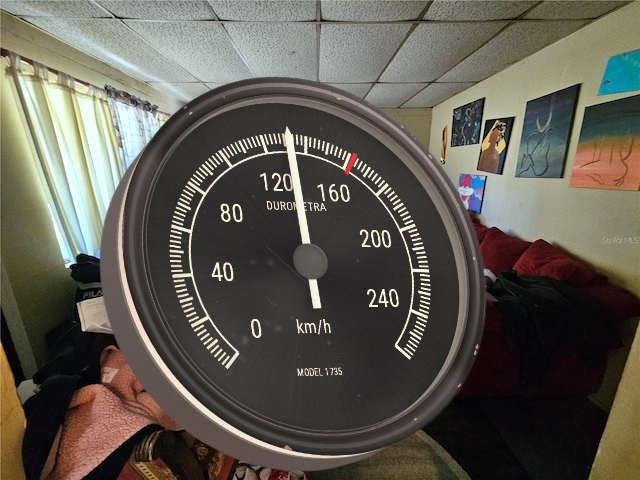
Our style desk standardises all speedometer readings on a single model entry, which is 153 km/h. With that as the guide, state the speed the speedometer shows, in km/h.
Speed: 130 km/h
